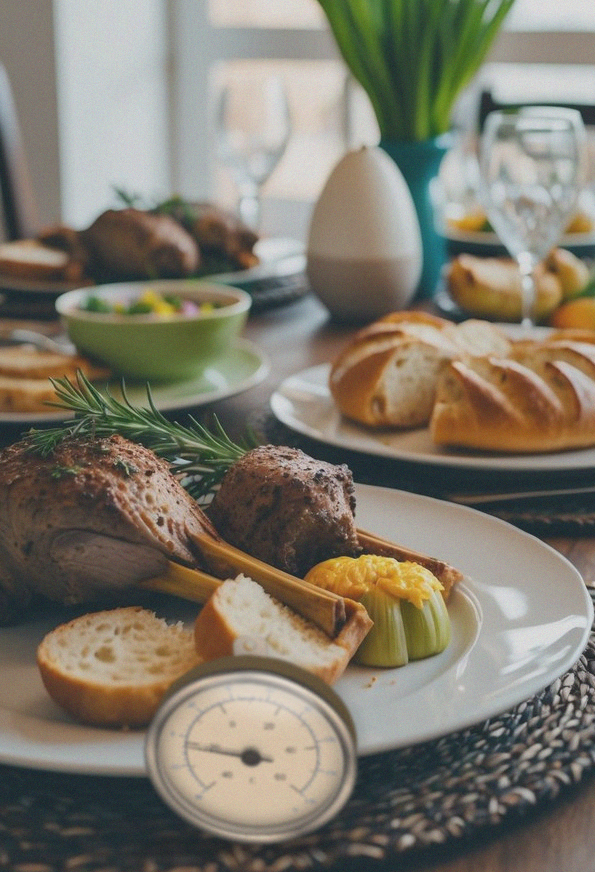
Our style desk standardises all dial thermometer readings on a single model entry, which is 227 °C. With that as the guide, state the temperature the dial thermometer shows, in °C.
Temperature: -20 °C
